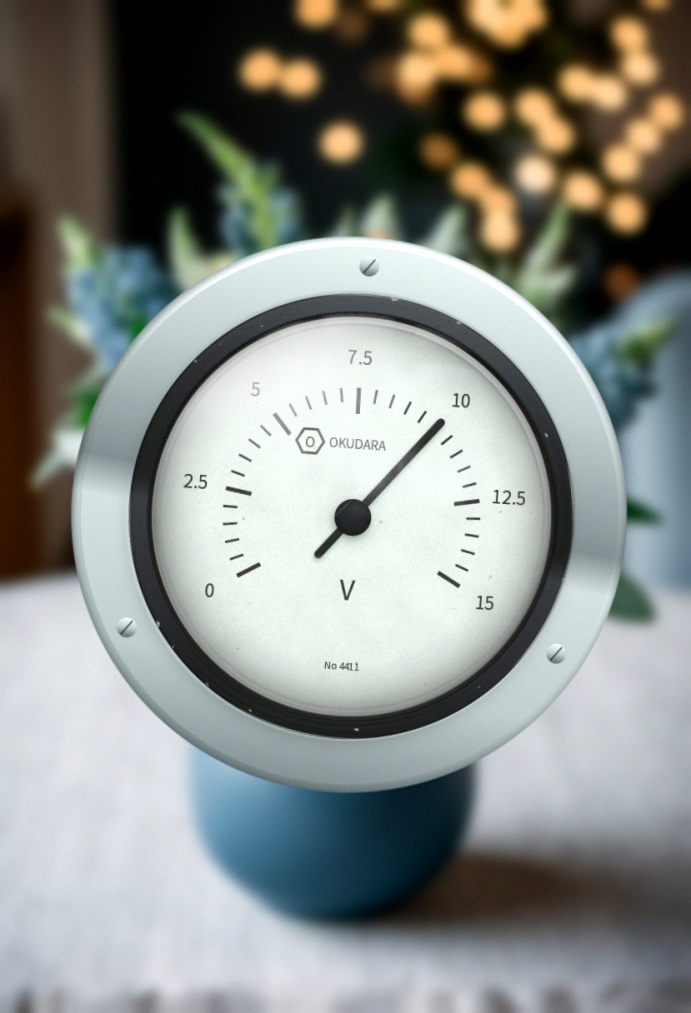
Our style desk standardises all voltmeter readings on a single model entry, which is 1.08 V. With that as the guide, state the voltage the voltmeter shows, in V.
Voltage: 10 V
